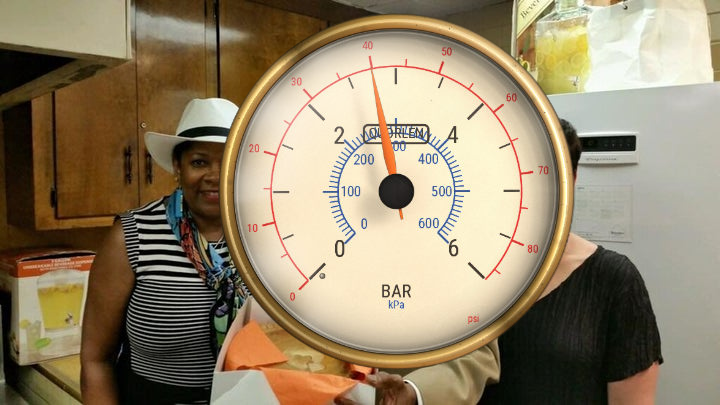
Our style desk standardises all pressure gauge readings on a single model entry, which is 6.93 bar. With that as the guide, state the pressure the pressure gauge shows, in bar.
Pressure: 2.75 bar
